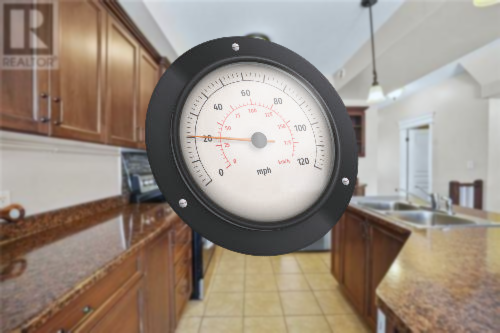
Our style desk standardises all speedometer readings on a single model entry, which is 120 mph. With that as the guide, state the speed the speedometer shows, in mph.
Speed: 20 mph
